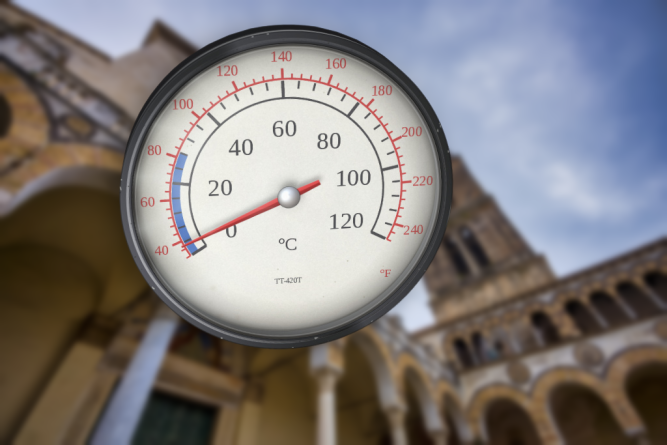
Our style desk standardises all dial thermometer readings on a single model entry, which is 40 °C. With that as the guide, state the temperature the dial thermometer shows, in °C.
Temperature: 4 °C
